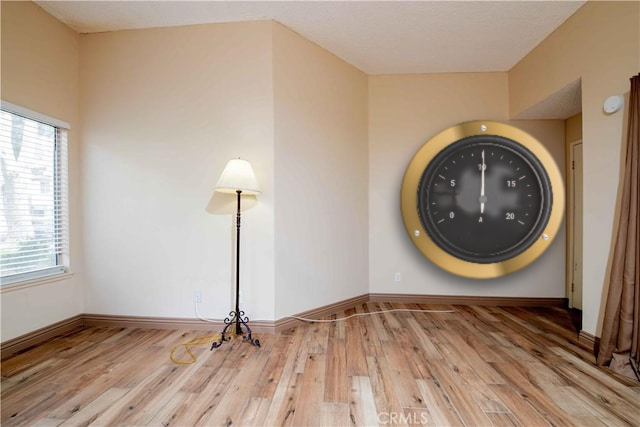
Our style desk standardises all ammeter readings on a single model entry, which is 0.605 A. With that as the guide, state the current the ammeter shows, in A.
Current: 10 A
